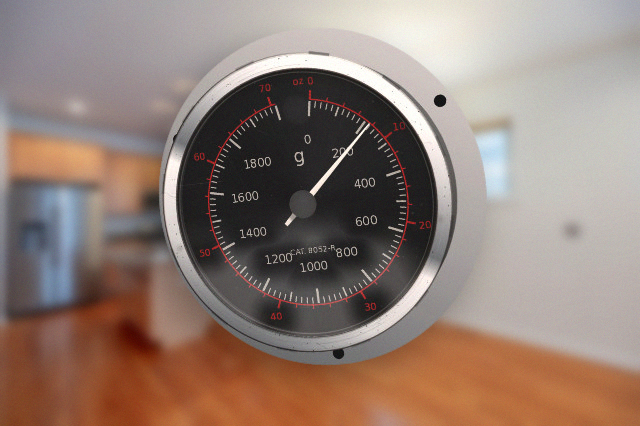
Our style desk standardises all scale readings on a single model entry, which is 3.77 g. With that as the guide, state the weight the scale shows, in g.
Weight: 220 g
